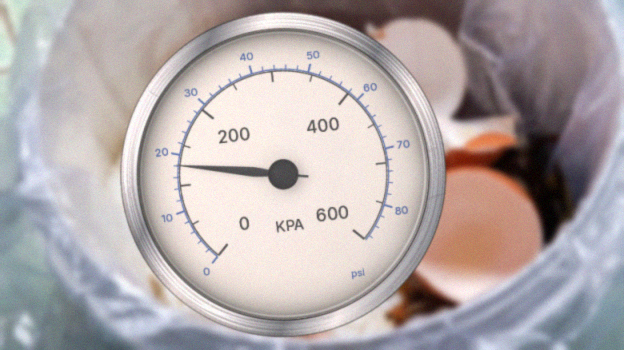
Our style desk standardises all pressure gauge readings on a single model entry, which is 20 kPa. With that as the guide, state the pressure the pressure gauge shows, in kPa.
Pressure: 125 kPa
